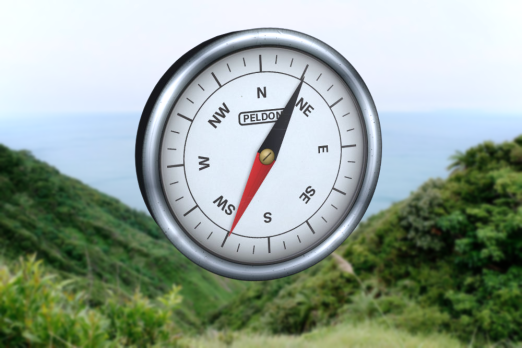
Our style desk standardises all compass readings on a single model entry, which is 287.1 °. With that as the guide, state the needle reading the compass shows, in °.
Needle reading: 210 °
